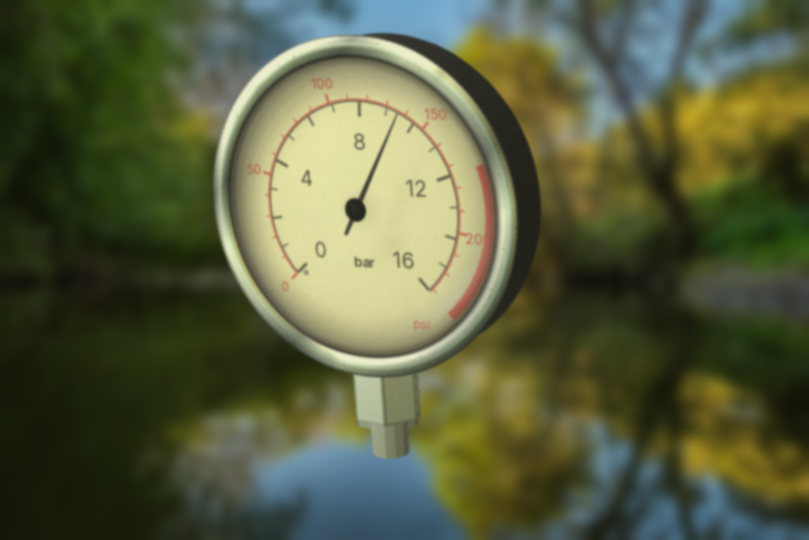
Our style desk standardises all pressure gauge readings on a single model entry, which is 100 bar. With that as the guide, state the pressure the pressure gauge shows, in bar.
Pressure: 9.5 bar
